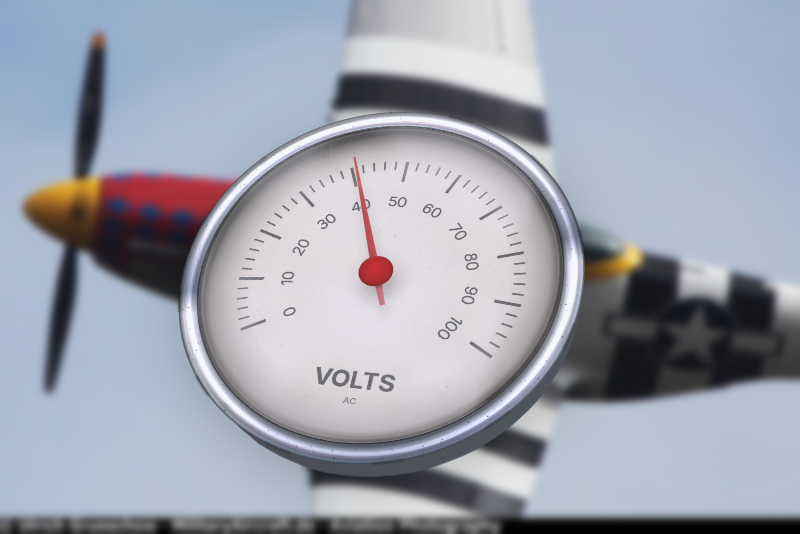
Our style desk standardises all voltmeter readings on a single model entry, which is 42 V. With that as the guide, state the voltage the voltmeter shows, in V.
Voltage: 41 V
